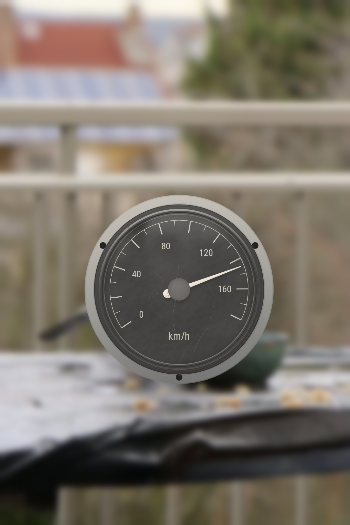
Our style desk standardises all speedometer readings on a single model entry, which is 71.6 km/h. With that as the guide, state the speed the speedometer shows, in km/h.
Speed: 145 km/h
